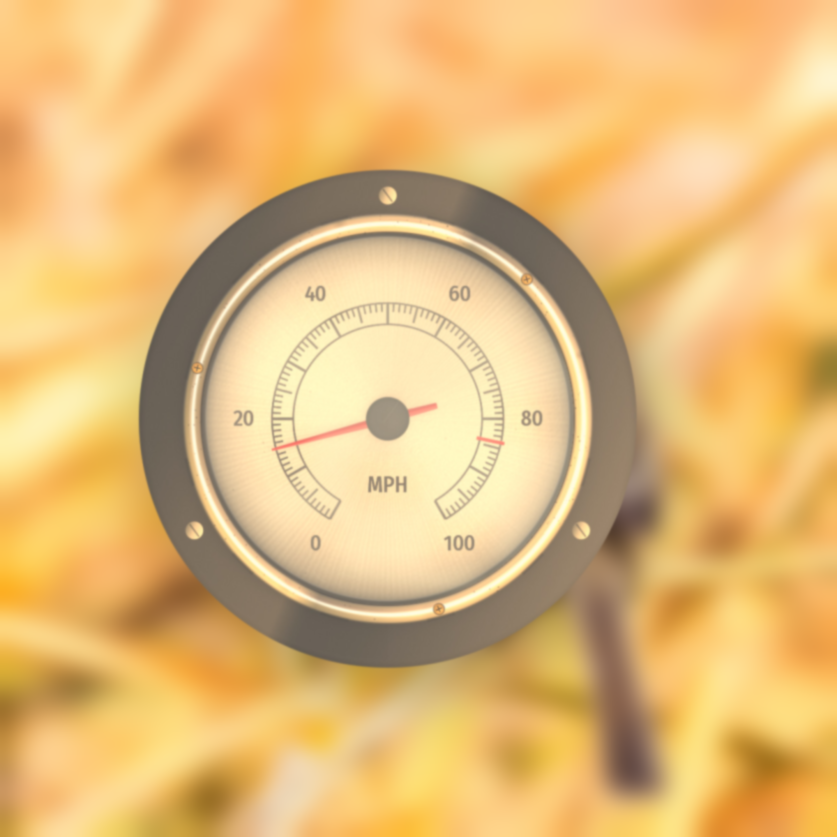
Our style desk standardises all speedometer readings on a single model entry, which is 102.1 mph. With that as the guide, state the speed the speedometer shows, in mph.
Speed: 15 mph
